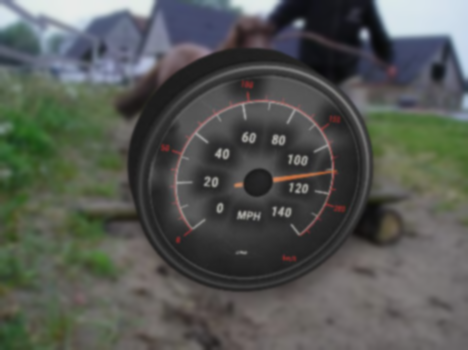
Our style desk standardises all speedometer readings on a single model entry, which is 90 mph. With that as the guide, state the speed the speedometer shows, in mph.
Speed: 110 mph
